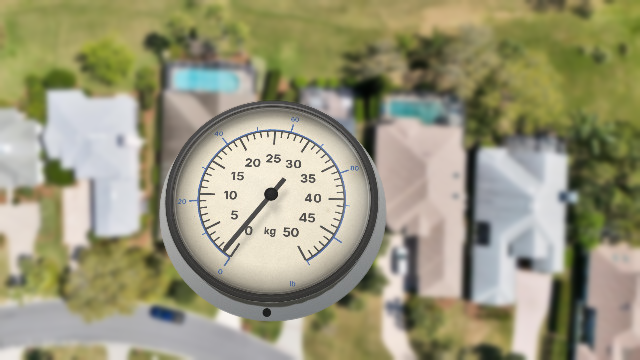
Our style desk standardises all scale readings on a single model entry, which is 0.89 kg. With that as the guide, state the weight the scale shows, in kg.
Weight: 1 kg
